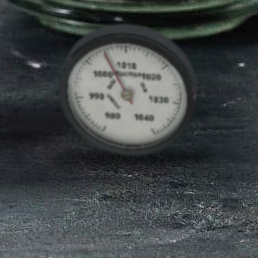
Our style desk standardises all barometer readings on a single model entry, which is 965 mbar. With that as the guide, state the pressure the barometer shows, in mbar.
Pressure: 1005 mbar
